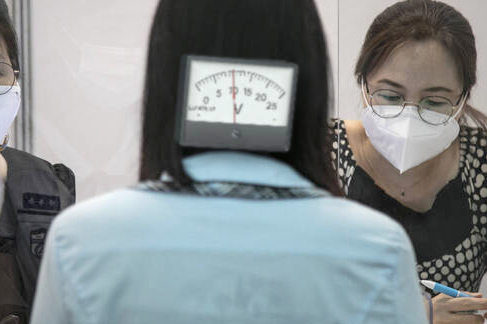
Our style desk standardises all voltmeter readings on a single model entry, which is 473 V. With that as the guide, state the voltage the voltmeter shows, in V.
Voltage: 10 V
